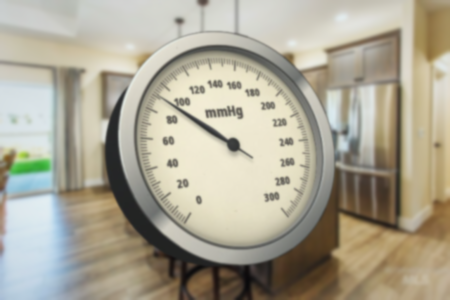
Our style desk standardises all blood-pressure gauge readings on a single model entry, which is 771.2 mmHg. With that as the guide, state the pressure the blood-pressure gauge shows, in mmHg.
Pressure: 90 mmHg
